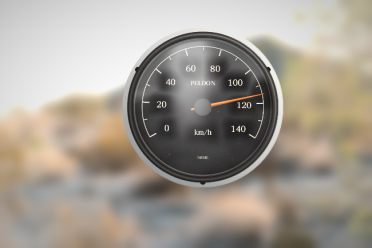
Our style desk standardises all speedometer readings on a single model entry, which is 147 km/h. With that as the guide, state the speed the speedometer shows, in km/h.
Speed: 115 km/h
